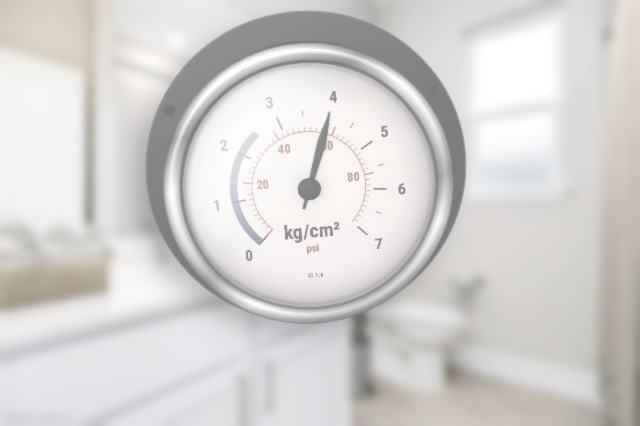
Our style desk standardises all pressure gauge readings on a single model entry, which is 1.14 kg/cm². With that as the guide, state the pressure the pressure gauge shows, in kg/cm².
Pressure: 4 kg/cm²
